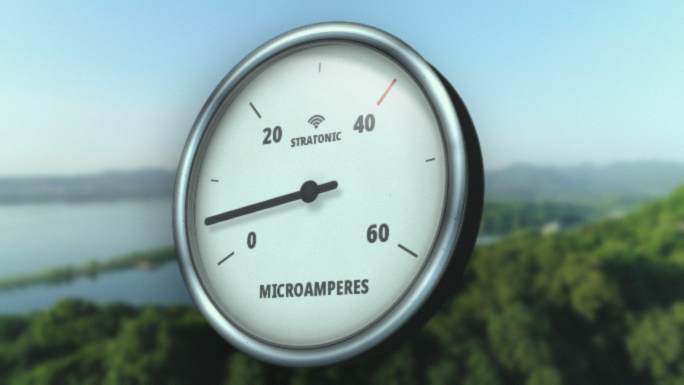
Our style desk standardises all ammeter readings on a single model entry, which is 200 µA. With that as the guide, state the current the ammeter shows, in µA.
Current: 5 µA
